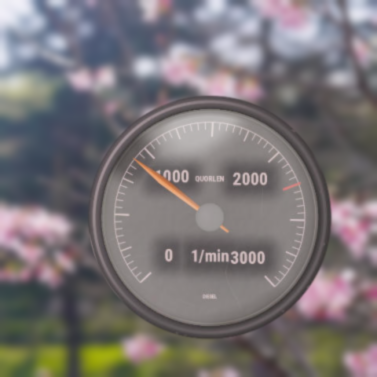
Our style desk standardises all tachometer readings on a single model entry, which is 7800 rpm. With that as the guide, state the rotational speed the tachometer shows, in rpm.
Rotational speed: 900 rpm
